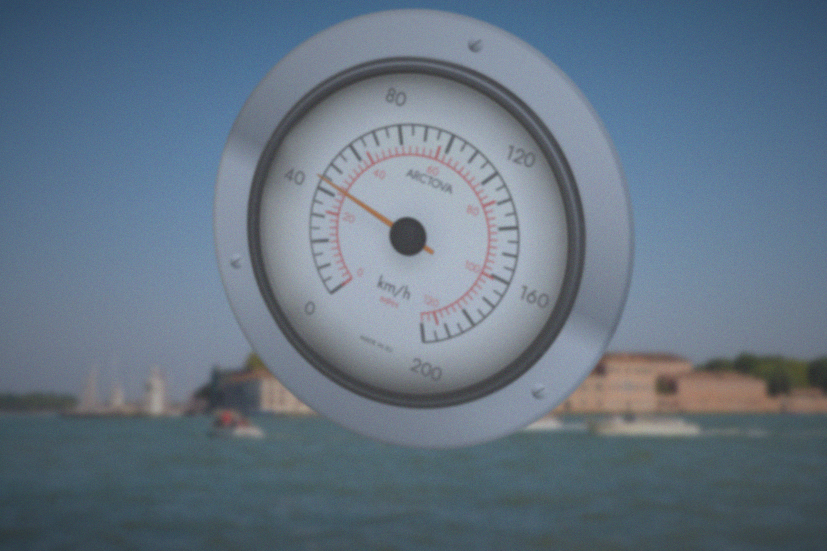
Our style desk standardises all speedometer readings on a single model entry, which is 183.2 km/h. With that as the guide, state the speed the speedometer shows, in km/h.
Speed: 45 km/h
